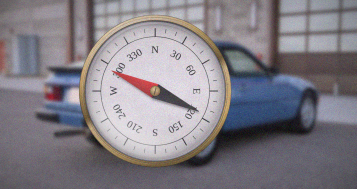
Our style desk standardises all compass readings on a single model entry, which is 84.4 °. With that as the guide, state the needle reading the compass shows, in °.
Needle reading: 295 °
